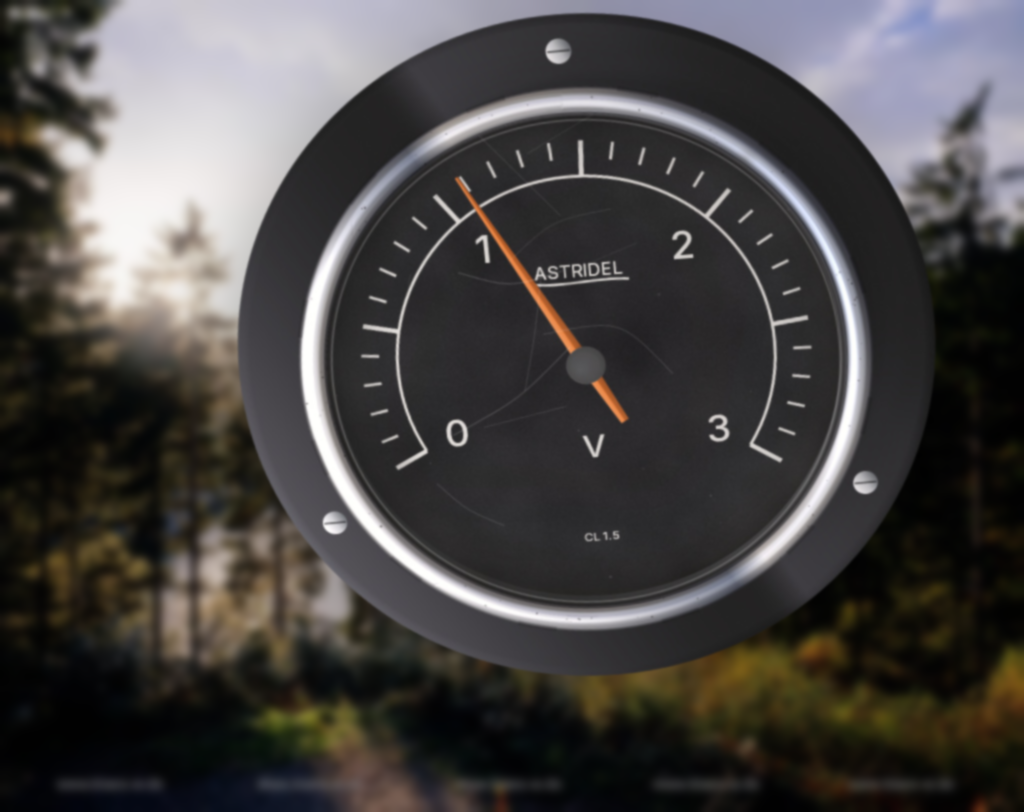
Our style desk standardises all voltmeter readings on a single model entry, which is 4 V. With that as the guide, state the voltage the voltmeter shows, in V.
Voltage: 1.1 V
